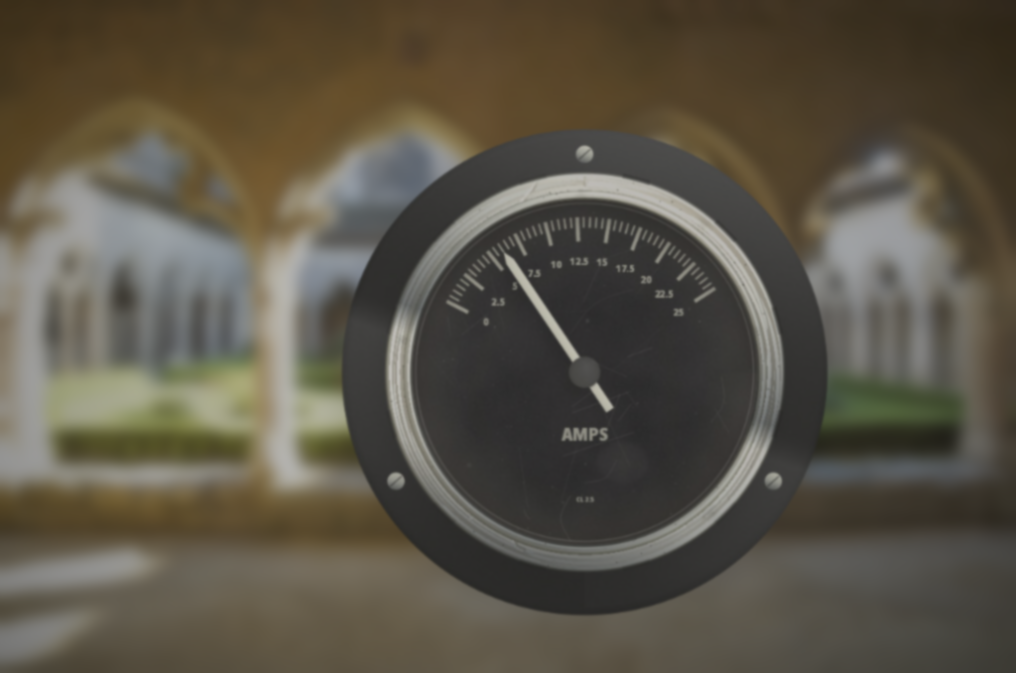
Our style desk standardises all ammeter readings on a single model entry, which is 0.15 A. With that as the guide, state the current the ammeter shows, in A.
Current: 6 A
